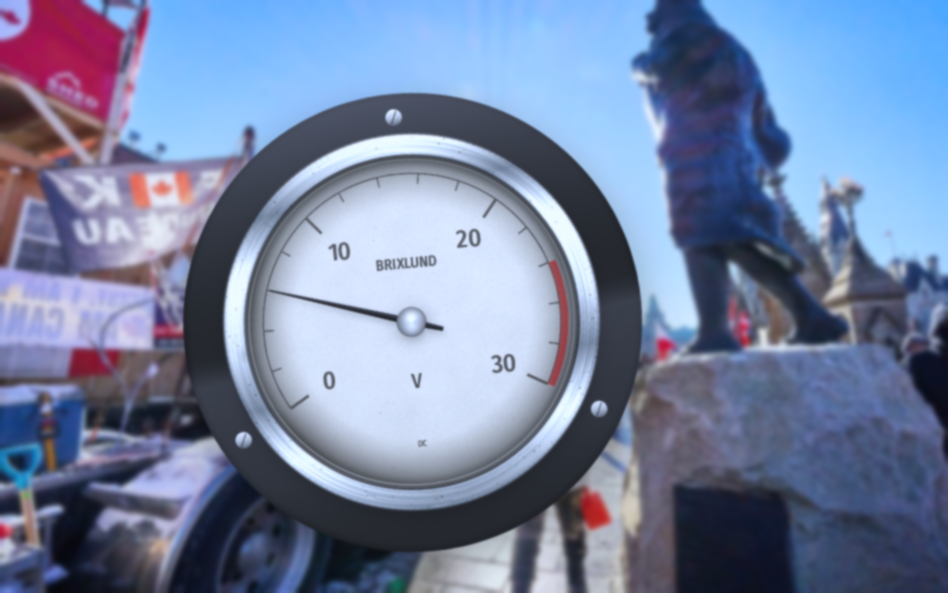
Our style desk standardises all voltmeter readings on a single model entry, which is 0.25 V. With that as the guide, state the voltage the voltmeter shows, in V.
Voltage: 6 V
